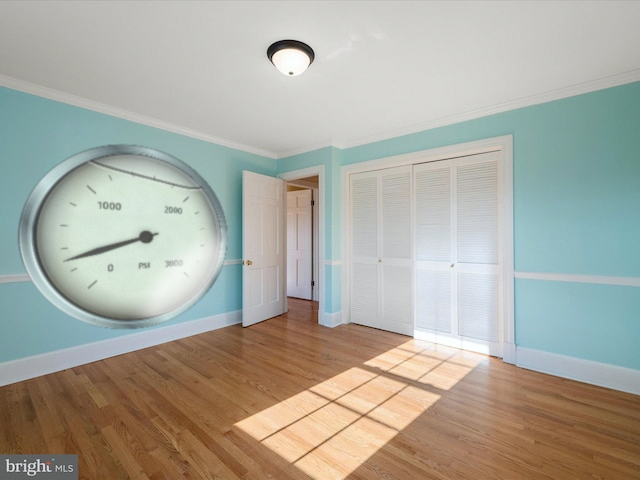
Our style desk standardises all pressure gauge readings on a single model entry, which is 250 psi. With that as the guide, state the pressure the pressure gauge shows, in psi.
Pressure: 300 psi
